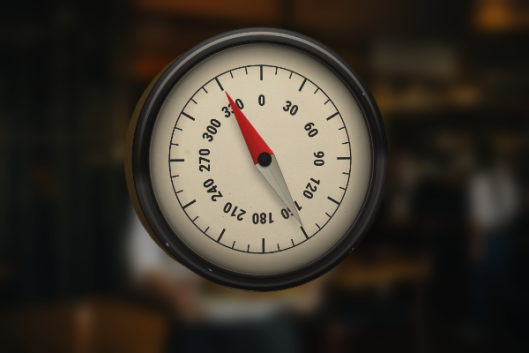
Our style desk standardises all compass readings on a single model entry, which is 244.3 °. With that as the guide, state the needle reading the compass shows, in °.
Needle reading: 330 °
